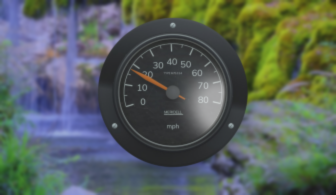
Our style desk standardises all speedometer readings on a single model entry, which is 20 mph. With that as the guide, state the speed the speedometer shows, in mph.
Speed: 17.5 mph
